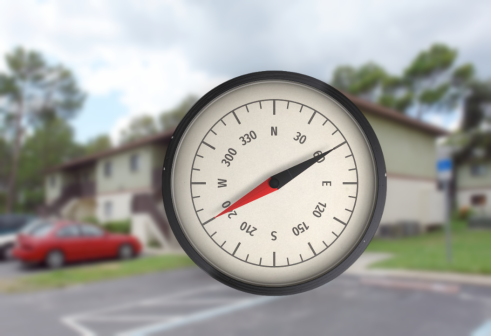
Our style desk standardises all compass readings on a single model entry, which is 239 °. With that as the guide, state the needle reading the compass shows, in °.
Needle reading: 240 °
